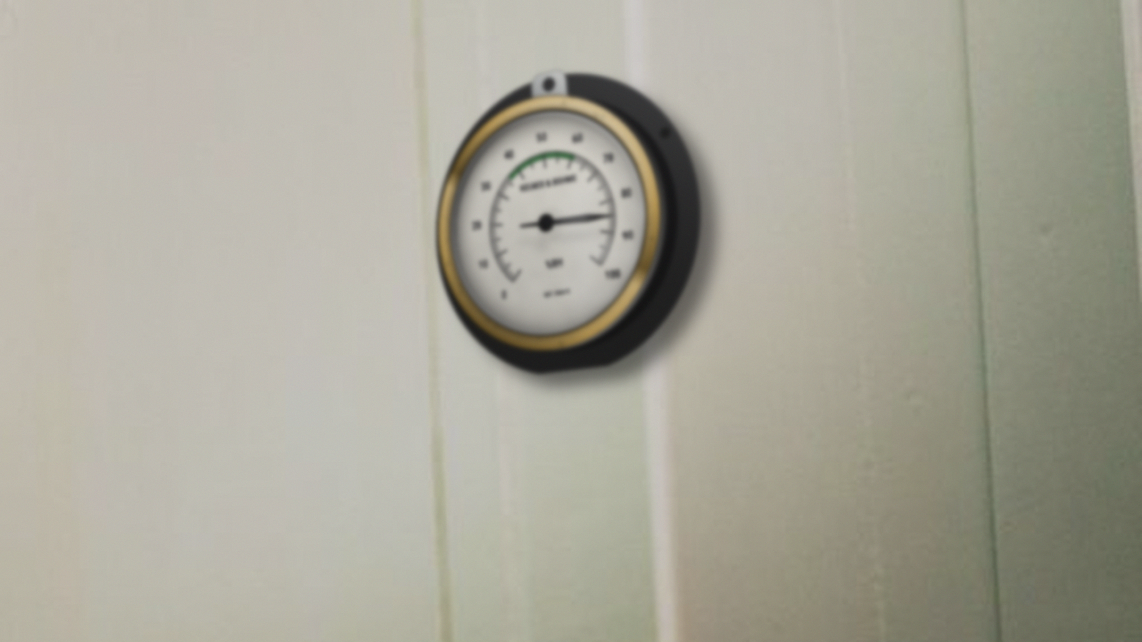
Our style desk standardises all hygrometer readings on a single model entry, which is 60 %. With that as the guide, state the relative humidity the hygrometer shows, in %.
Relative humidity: 85 %
